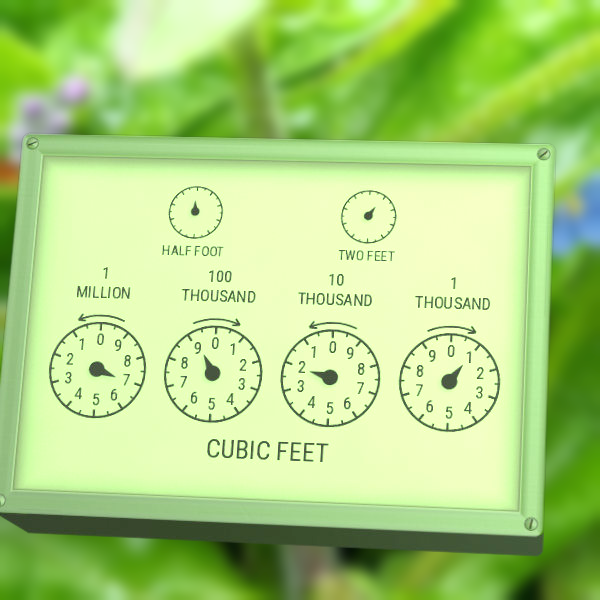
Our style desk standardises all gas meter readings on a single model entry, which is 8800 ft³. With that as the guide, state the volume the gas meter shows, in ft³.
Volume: 692100 ft³
